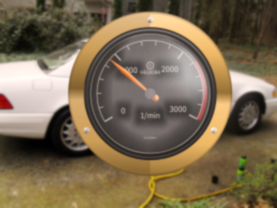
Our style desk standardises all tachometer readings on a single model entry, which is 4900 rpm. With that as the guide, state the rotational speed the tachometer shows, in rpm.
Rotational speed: 900 rpm
